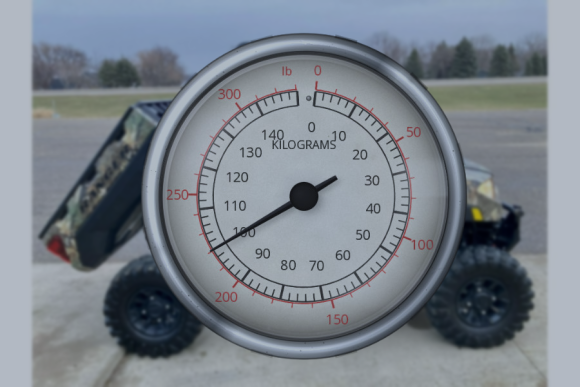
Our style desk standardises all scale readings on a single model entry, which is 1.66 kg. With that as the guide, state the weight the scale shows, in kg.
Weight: 100 kg
